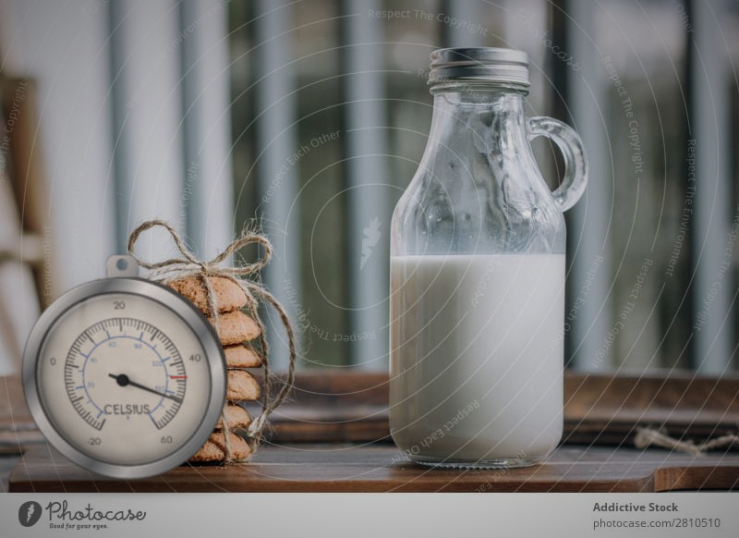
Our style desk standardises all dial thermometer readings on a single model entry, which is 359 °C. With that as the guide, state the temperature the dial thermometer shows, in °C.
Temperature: 50 °C
